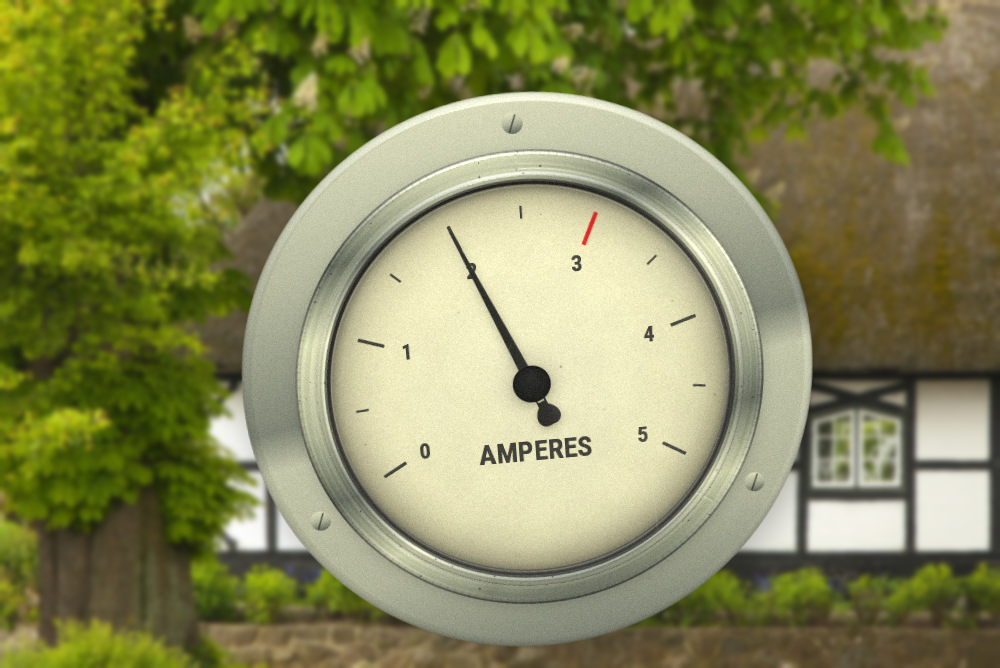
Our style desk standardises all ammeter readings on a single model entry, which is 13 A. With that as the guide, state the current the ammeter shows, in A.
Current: 2 A
